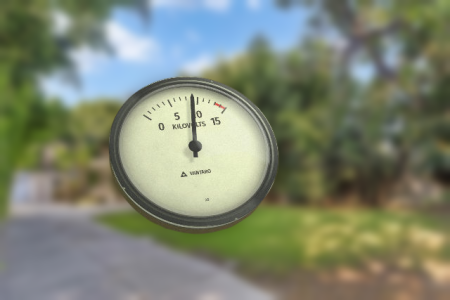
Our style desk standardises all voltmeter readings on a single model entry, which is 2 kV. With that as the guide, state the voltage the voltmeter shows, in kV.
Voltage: 9 kV
